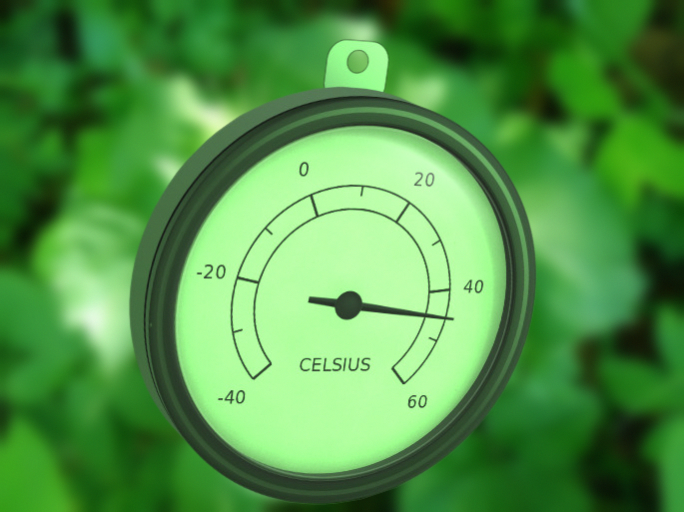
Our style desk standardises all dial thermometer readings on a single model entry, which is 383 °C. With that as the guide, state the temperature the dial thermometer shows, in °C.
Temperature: 45 °C
